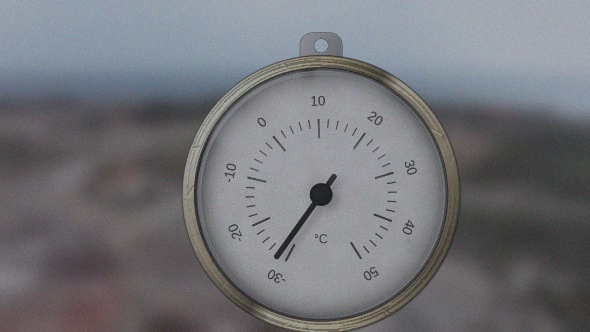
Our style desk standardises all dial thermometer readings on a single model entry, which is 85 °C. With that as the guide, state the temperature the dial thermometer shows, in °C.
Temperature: -28 °C
